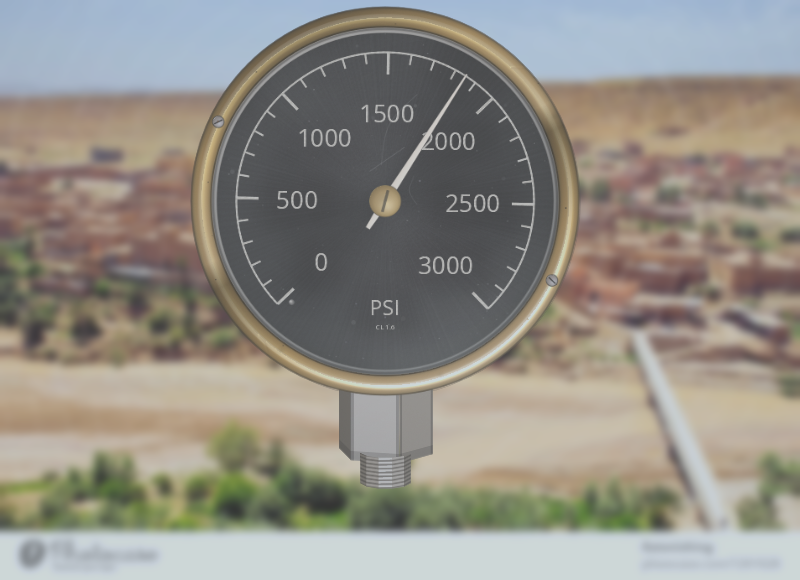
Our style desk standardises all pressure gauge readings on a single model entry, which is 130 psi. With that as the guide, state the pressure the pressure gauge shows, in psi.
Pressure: 1850 psi
